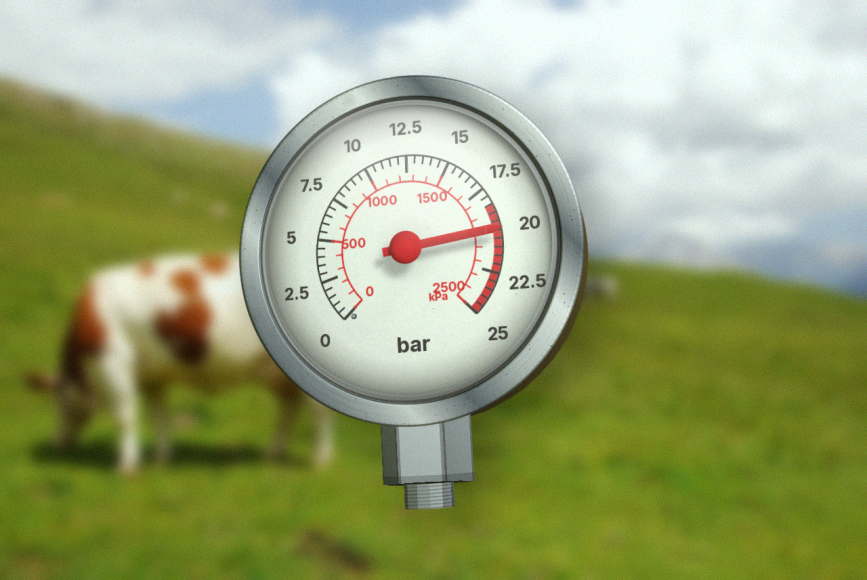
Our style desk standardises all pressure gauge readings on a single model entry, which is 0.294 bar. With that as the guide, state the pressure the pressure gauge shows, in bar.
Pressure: 20 bar
